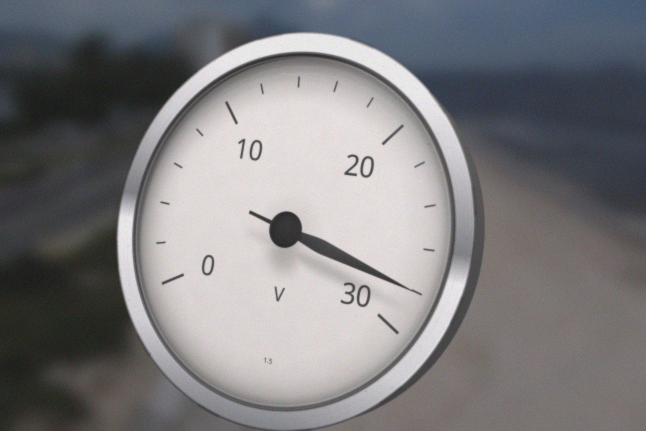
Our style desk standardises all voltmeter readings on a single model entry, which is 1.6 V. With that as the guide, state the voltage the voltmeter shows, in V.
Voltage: 28 V
